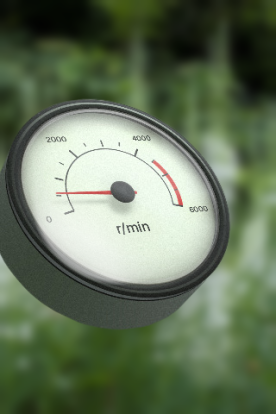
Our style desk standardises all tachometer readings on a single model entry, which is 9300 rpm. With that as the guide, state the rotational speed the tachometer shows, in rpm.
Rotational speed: 500 rpm
